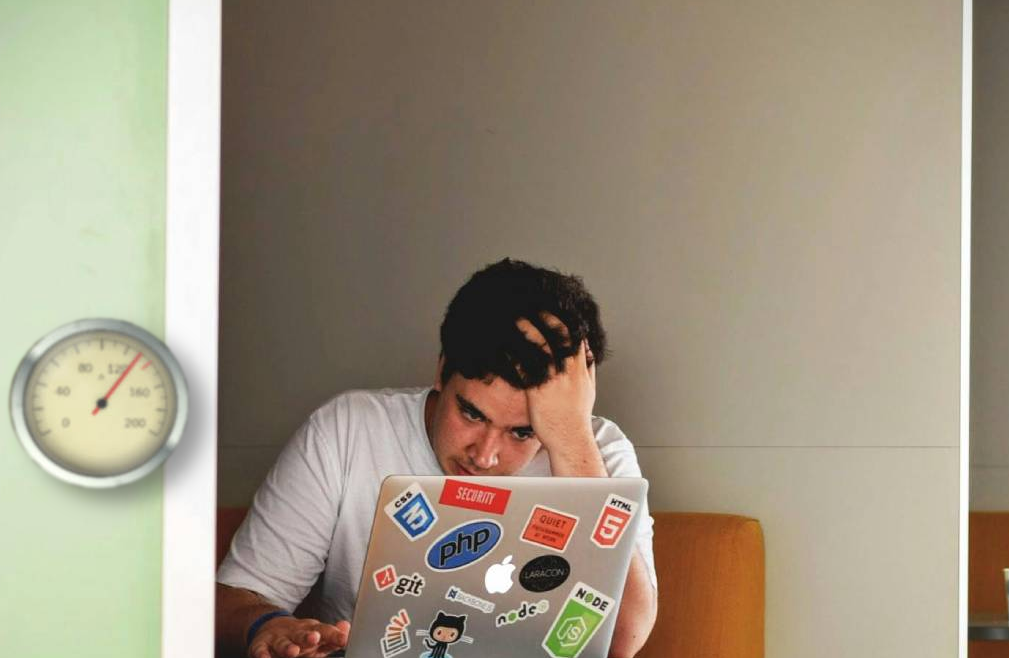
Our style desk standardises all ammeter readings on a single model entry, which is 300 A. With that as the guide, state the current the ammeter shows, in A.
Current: 130 A
